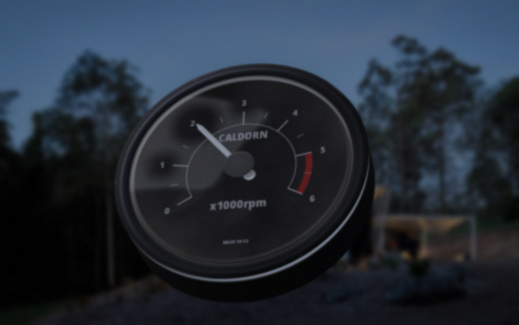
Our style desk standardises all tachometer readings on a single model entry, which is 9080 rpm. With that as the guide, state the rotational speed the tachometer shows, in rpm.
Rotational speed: 2000 rpm
